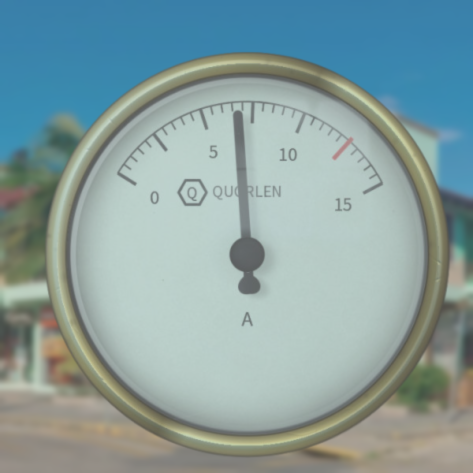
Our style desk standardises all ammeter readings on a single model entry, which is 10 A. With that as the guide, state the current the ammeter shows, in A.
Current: 6.75 A
